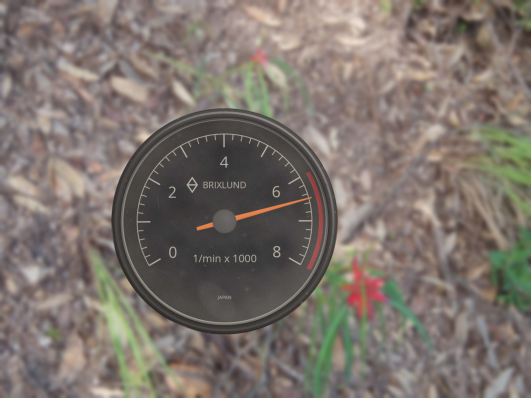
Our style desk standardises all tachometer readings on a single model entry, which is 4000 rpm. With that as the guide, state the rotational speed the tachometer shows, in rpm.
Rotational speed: 6500 rpm
